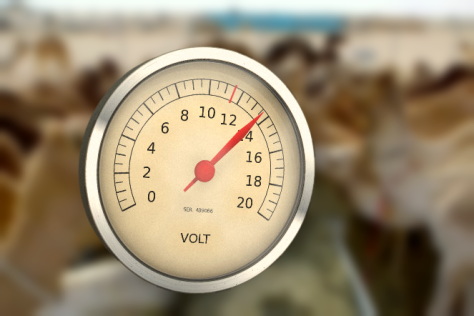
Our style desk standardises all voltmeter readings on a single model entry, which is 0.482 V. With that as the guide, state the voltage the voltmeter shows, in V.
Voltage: 13.5 V
